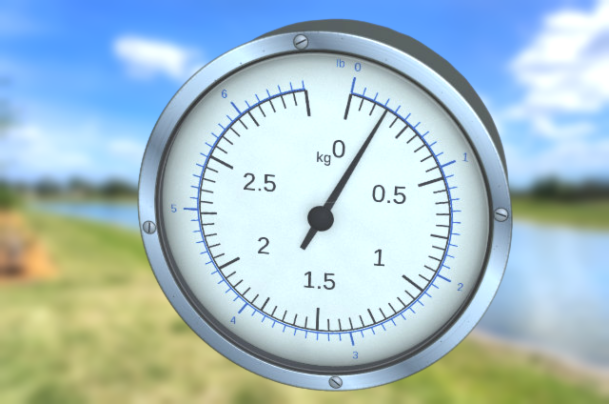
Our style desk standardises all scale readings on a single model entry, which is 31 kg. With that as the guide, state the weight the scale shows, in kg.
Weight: 0.15 kg
